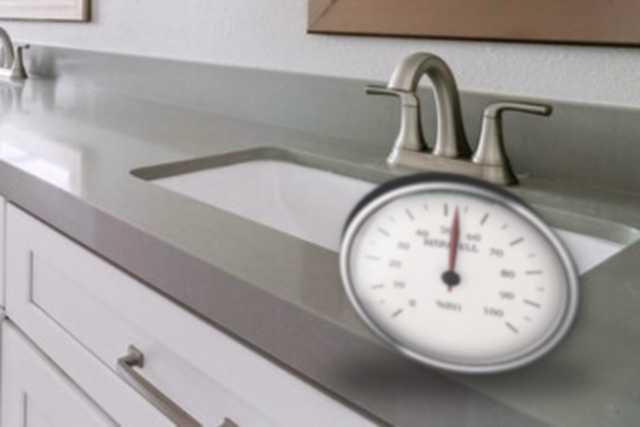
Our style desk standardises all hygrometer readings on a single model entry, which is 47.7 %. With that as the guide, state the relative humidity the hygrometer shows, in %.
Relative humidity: 52.5 %
